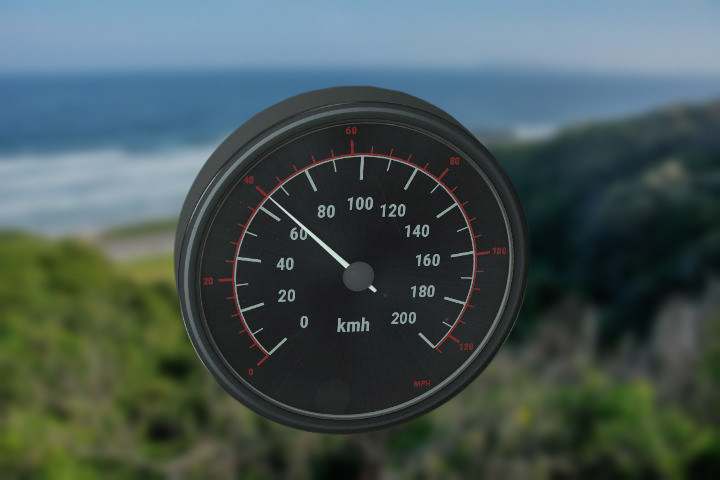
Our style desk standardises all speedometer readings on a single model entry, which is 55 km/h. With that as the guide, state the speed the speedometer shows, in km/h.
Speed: 65 km/h
